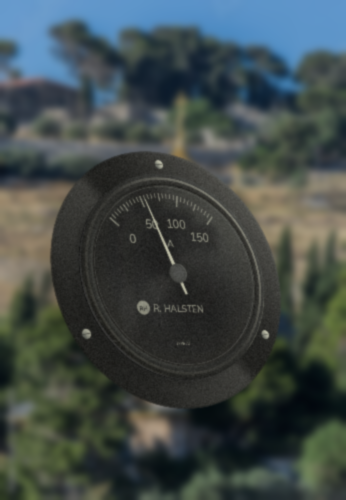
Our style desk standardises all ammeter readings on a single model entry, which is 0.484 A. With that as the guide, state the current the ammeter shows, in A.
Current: 50 A
